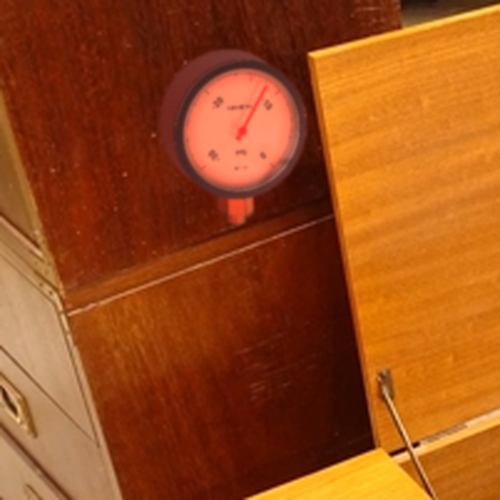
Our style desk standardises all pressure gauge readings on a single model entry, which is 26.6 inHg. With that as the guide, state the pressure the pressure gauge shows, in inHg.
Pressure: -12 inHg
